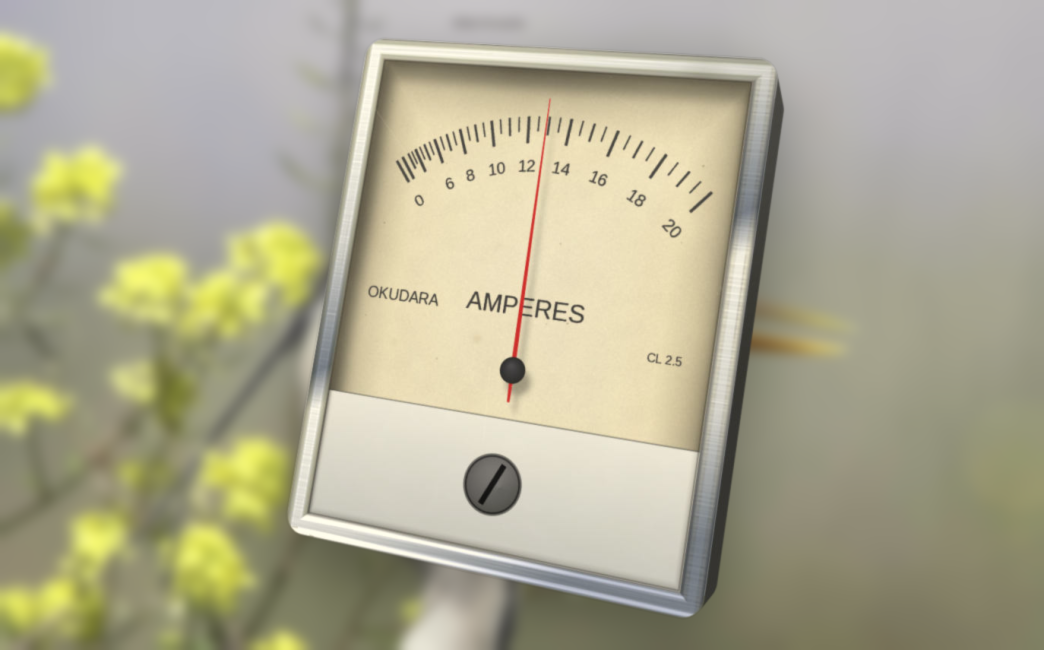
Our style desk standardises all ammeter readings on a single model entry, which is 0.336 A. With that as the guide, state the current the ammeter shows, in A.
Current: 13 A
